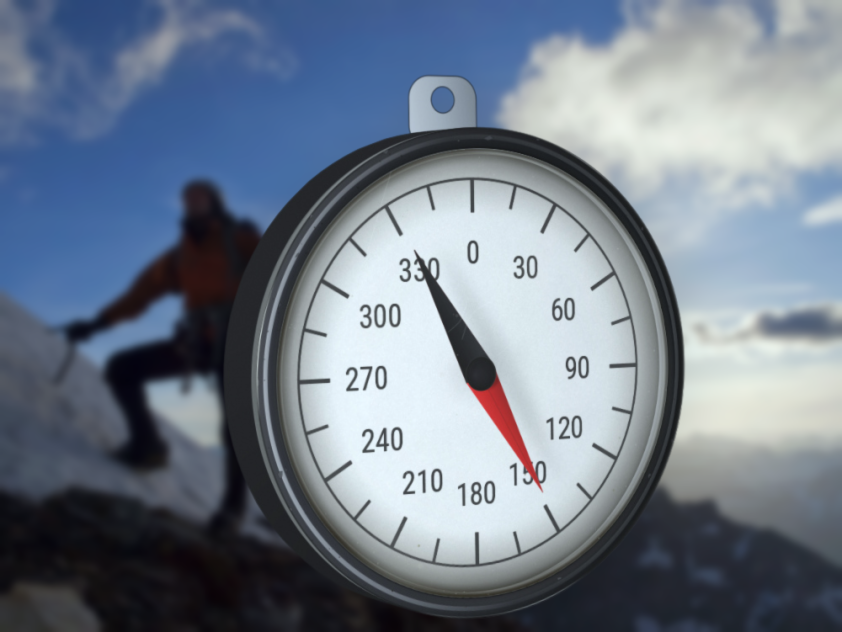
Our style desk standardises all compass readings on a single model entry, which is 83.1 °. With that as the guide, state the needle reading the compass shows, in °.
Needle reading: 150 °
